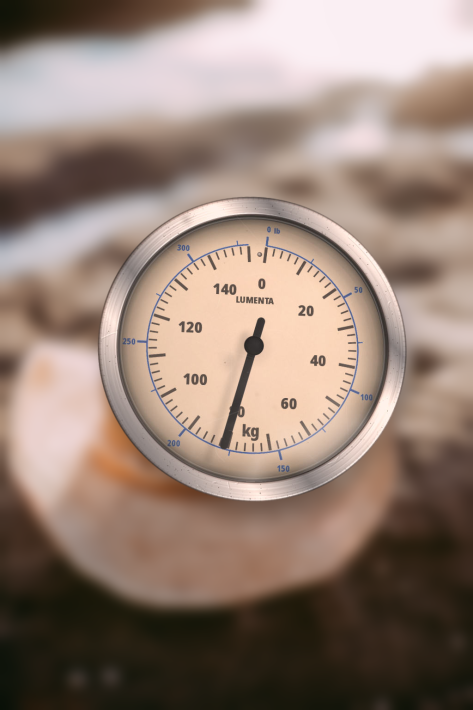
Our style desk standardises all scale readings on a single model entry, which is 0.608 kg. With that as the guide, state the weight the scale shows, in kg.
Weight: 81 kg
